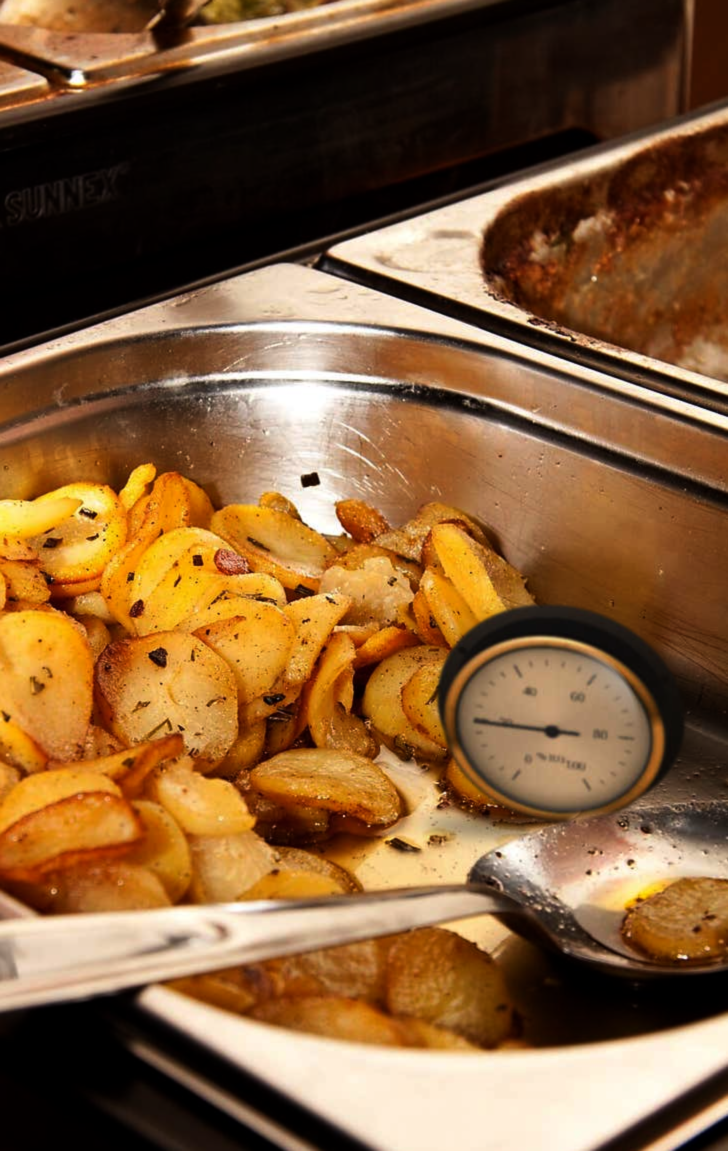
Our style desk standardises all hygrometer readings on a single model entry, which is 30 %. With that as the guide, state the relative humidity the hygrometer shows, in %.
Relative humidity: 20 %
